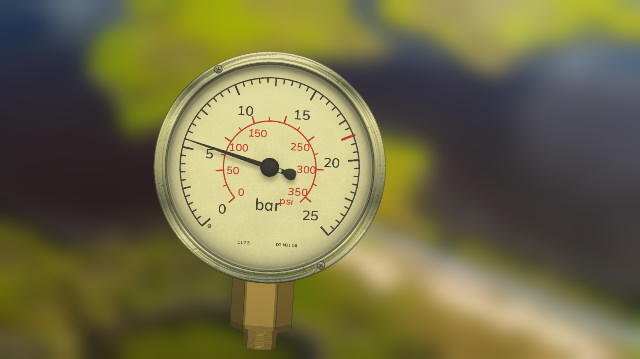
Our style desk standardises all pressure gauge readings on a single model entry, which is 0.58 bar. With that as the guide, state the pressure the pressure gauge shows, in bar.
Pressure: 5.5 bar
